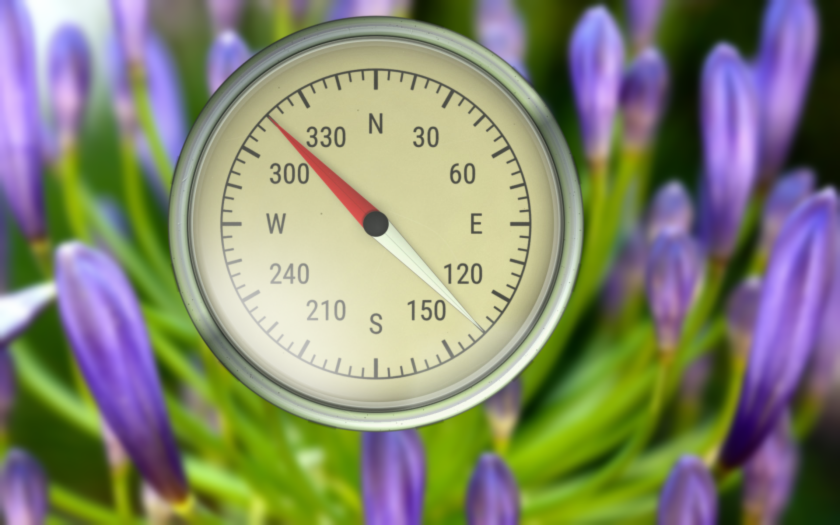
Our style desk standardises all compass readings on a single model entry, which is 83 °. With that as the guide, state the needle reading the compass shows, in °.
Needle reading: 315 °
